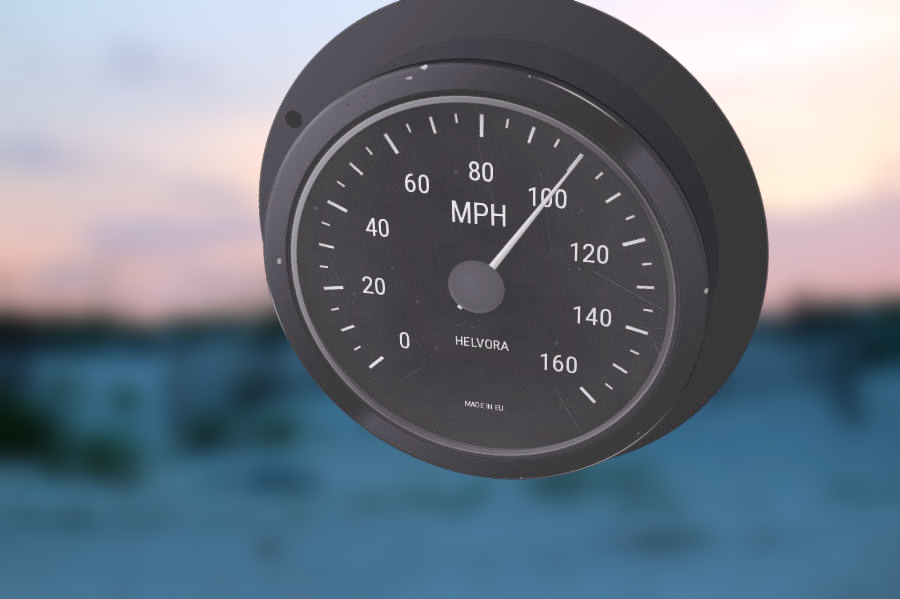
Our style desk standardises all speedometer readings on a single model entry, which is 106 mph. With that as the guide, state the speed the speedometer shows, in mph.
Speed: 100 mph
